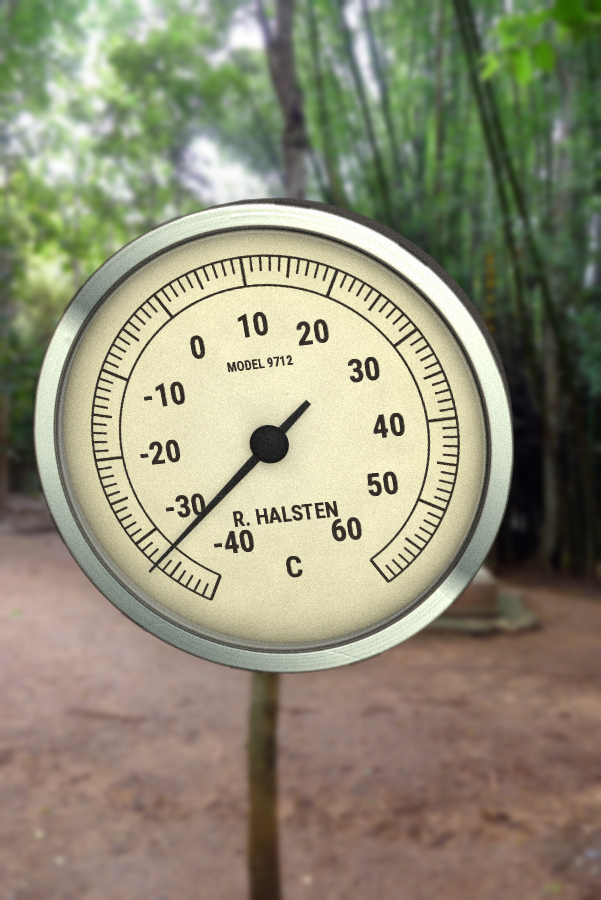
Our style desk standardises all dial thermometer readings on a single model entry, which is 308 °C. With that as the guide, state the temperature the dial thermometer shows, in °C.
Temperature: -33 °C
